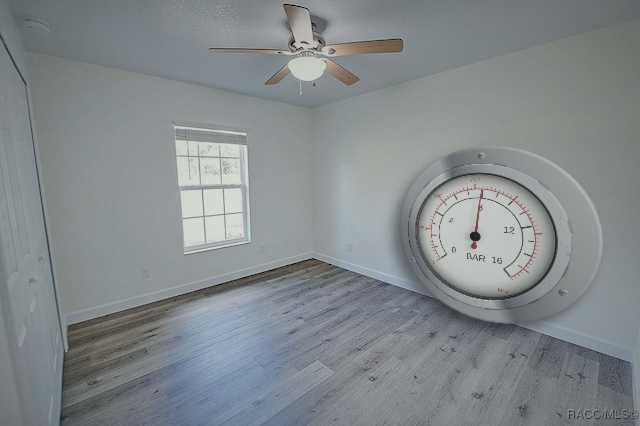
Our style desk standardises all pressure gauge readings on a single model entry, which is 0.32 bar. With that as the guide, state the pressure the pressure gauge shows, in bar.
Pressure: 8 bar
